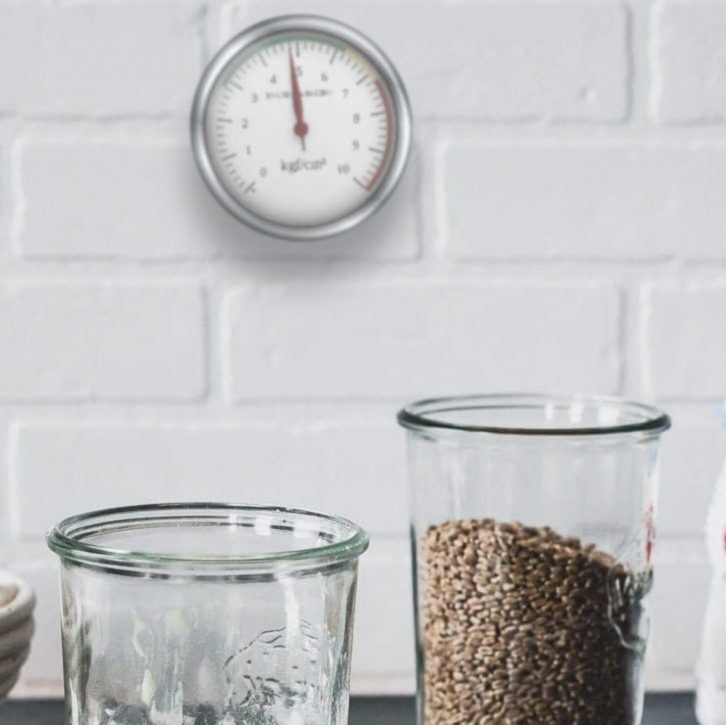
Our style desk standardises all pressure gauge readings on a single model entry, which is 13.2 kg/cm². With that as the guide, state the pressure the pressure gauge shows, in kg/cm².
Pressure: 4.8 kg/cm²
